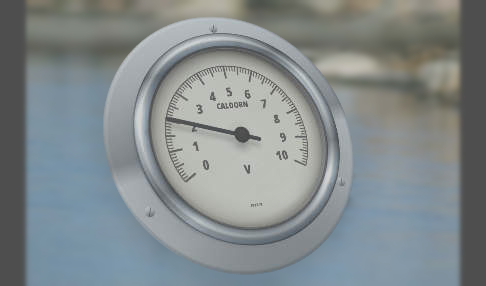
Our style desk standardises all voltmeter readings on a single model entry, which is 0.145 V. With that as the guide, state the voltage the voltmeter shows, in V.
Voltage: 2 V
